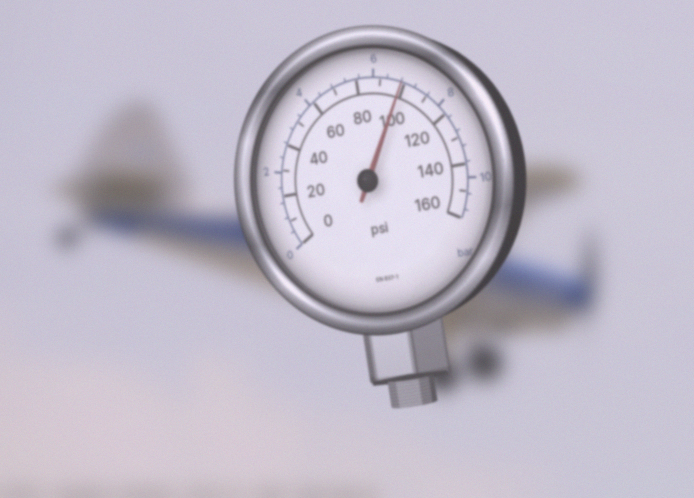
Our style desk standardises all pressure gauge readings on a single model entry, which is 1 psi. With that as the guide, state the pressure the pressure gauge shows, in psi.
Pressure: 100 psi
